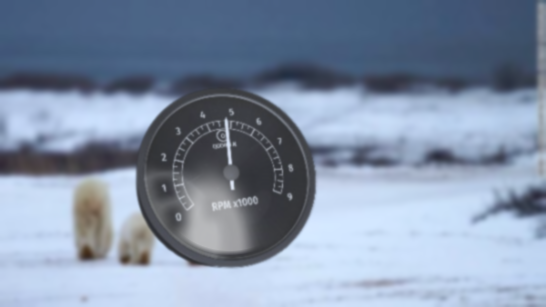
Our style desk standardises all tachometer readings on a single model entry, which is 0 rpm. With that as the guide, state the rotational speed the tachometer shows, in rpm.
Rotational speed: 4750 rpm
